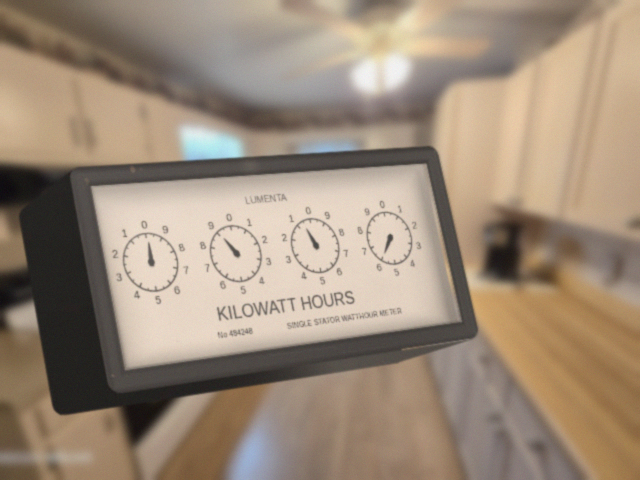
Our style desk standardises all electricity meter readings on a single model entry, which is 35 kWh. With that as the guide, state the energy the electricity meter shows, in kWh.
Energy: 9906 kWh
